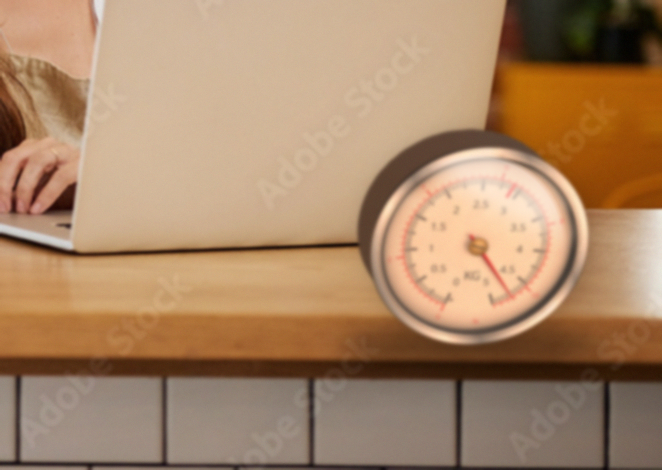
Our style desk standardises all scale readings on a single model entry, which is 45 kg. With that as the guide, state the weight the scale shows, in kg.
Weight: 4.75 kg
